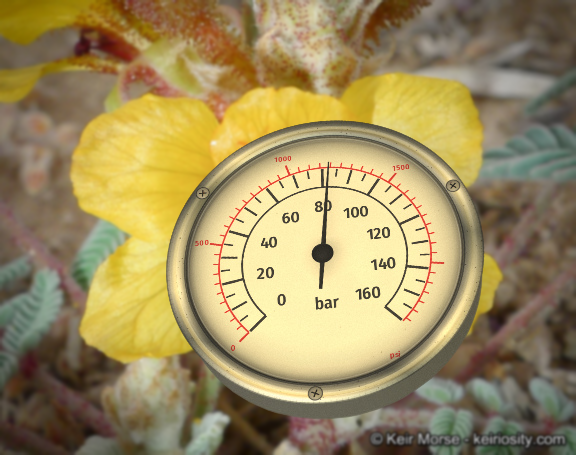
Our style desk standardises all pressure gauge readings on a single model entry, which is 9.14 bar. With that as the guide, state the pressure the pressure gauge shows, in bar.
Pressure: 82.5 bar
